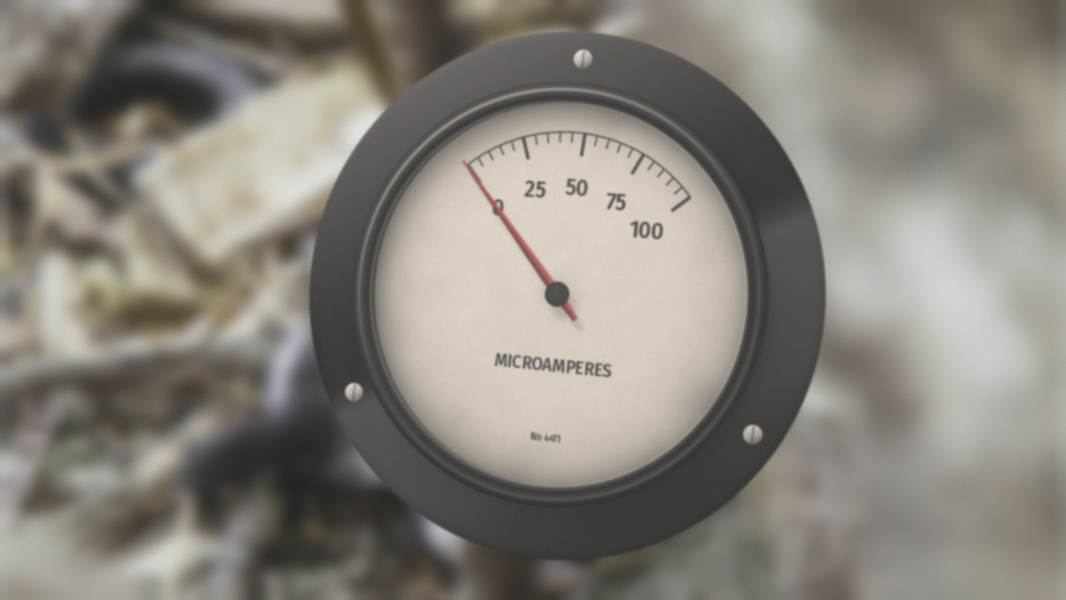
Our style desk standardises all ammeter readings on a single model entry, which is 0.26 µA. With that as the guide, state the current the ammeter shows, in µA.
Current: 0 µA
